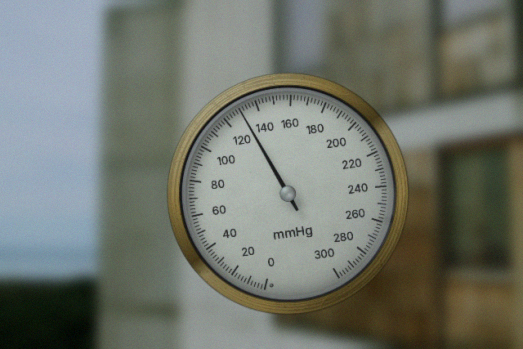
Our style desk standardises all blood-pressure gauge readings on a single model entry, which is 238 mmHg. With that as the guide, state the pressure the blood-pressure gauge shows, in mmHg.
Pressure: 130 mmHg
